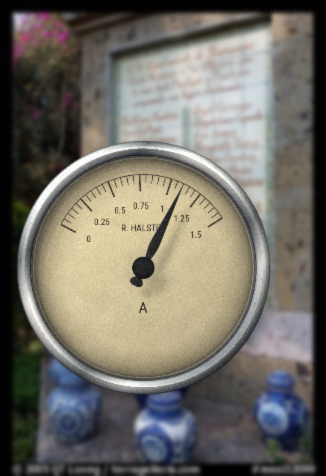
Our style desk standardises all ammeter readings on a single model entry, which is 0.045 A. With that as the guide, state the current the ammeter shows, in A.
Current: 1.1 A
